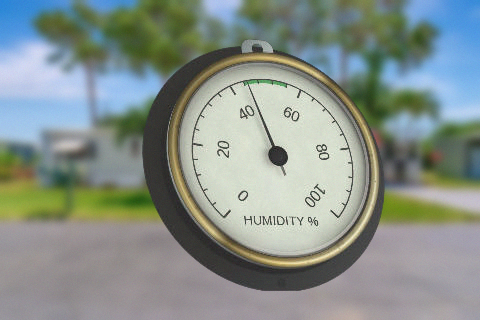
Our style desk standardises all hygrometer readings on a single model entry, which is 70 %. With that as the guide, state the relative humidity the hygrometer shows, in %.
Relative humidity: 44 %
